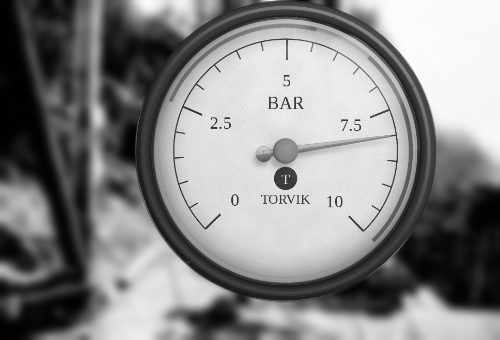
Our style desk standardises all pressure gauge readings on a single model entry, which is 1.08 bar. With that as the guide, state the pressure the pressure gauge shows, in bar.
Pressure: 8 bar
